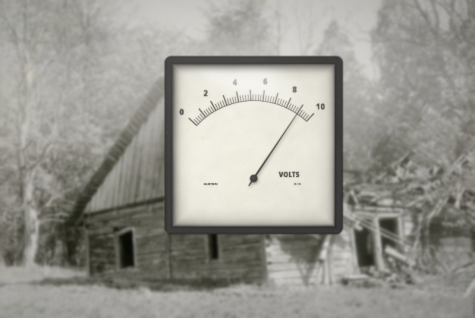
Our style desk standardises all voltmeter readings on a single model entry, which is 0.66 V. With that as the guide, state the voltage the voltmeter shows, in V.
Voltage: 9 V
